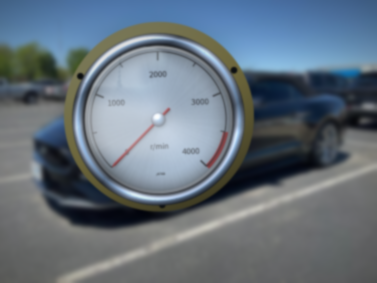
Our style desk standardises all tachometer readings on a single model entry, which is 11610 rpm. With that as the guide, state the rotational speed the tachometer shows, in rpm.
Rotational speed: 0 rpm
